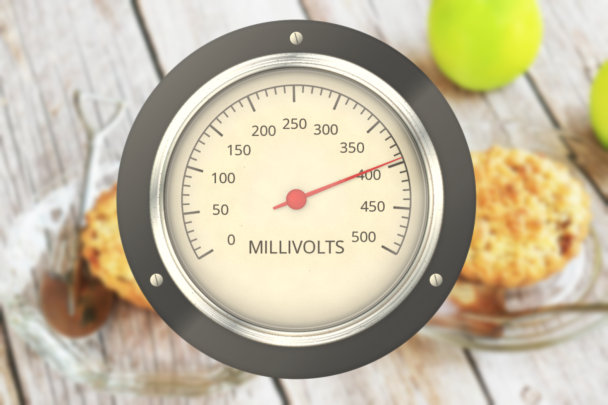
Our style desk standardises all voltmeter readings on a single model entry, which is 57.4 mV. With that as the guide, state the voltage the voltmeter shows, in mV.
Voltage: 395 mV
